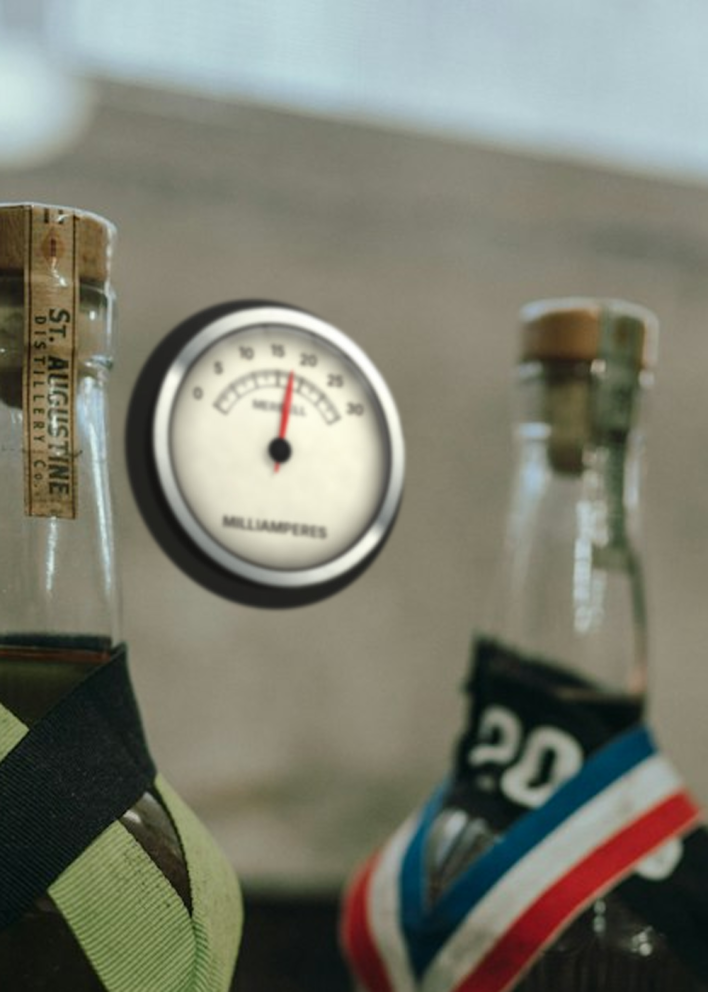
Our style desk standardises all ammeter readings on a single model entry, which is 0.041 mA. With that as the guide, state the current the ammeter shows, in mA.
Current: 17.5 mA
